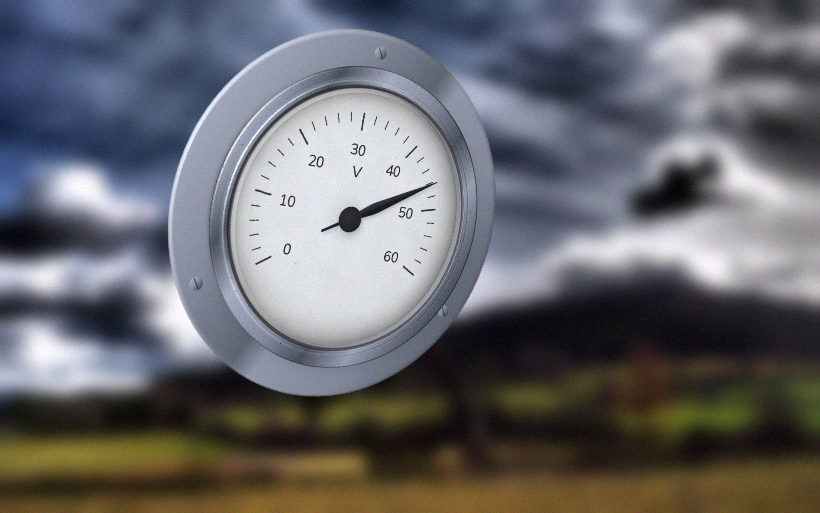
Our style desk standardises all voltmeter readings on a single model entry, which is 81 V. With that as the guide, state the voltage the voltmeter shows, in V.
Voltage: 46 V
